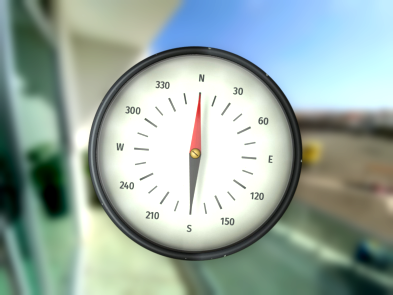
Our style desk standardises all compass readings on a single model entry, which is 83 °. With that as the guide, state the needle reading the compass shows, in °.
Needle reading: 0 °
